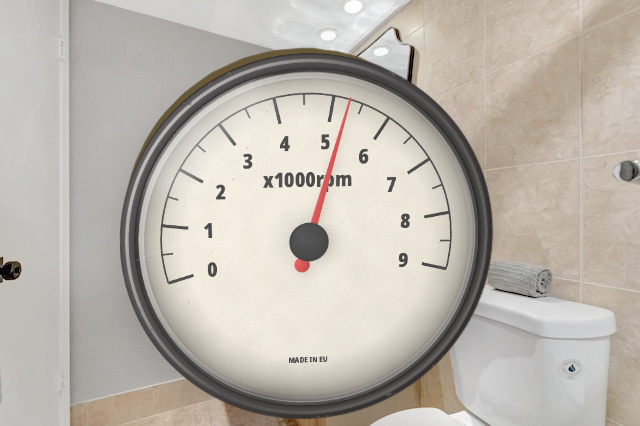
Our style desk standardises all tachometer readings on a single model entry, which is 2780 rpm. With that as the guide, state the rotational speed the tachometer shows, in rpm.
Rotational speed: 5250 rpm
